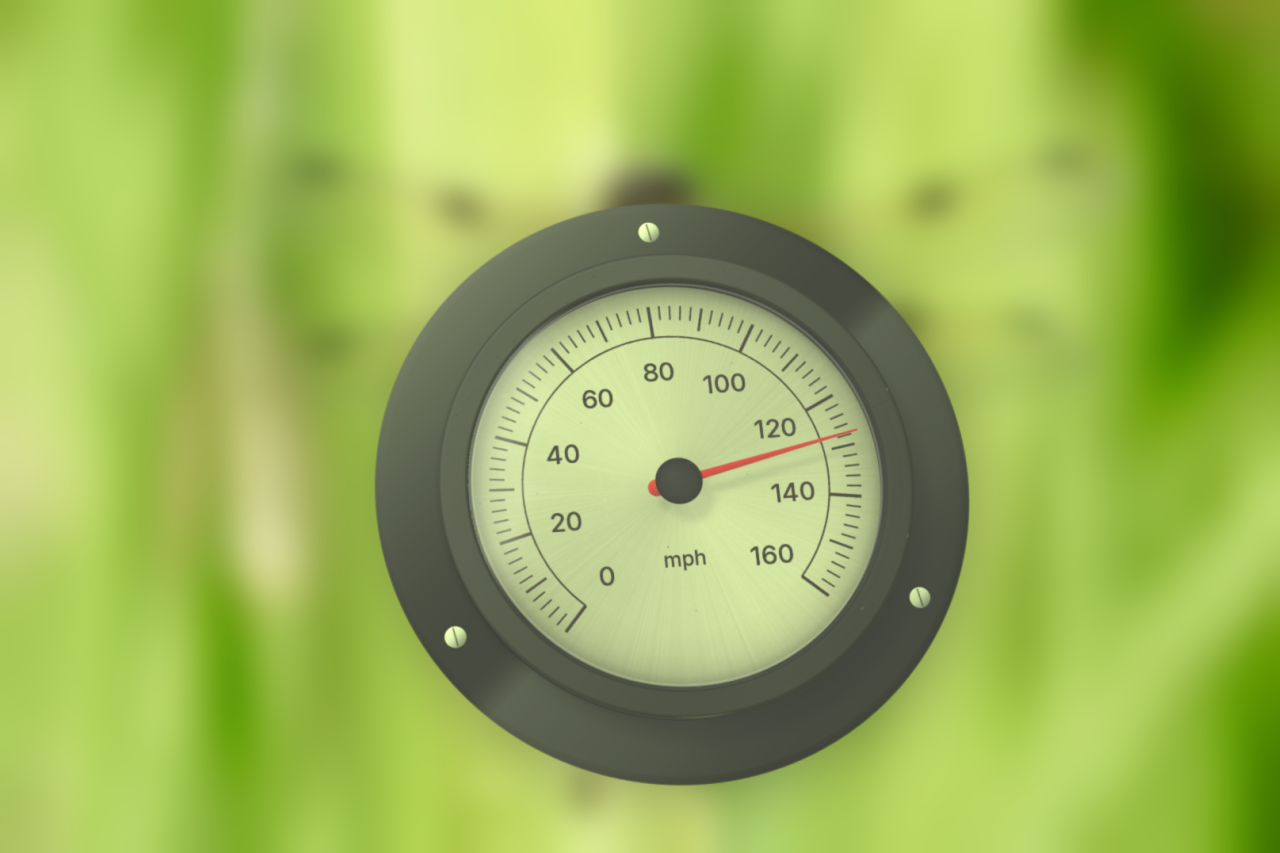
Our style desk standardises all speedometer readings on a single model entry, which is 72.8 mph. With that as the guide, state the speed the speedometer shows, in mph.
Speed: 128 mph
